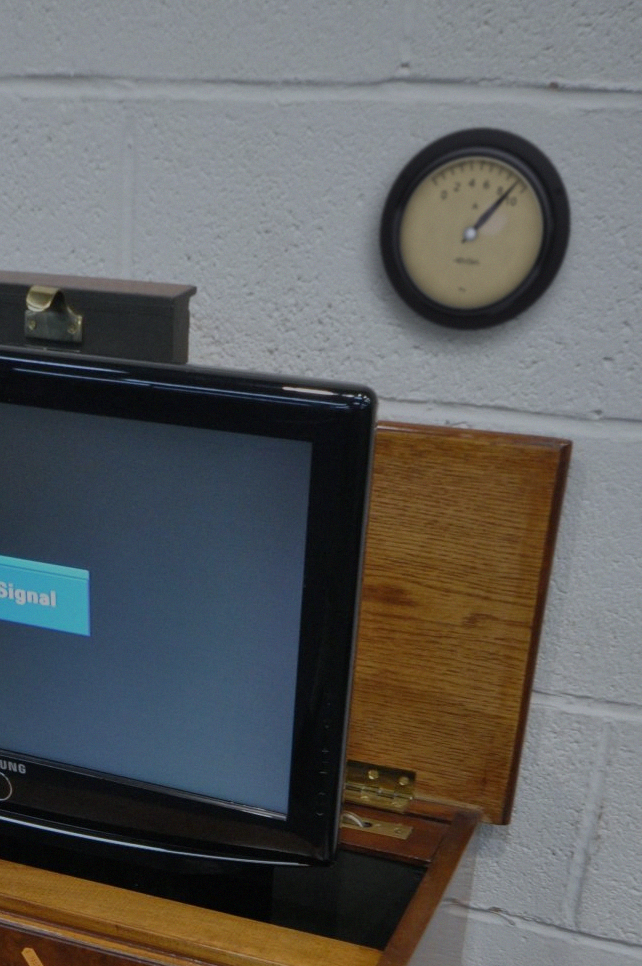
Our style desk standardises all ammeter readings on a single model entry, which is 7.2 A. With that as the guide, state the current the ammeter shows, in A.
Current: 9 A
